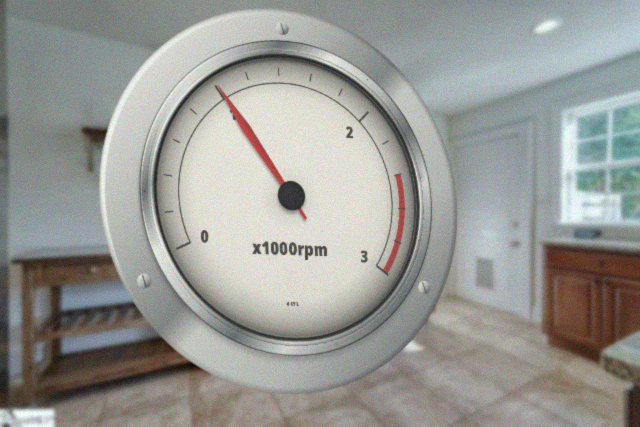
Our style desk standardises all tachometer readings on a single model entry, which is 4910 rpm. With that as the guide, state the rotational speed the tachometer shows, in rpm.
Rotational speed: 1000 rpm
